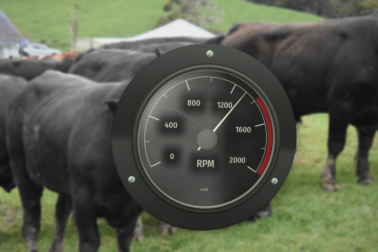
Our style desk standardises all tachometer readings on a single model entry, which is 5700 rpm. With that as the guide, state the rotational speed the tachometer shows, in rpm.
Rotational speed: 1300 rpm
